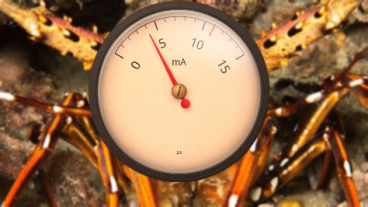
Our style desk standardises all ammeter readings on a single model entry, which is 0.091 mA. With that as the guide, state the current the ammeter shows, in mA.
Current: 4 mA
